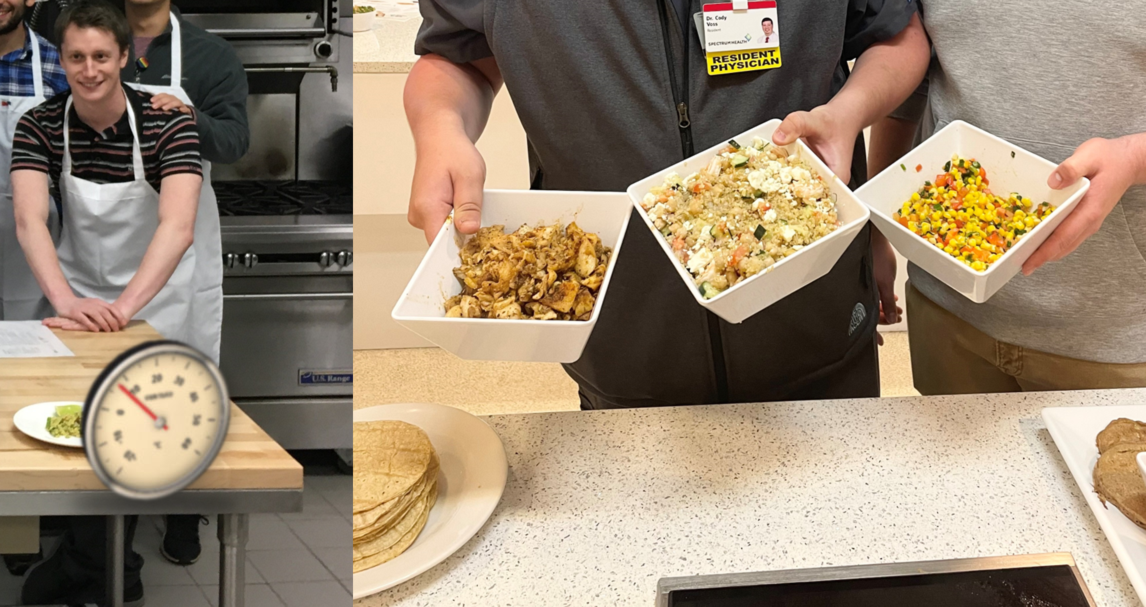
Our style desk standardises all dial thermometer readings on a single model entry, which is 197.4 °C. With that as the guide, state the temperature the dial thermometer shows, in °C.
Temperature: 7.5 °C
